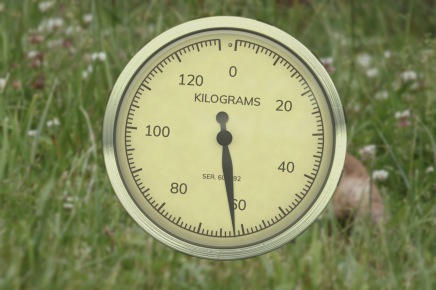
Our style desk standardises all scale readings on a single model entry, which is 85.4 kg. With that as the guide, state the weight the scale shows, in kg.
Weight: 62 kg
